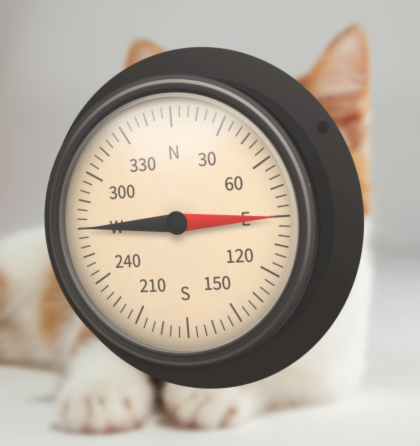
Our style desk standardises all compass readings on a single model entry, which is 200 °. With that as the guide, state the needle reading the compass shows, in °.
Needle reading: 90 °
